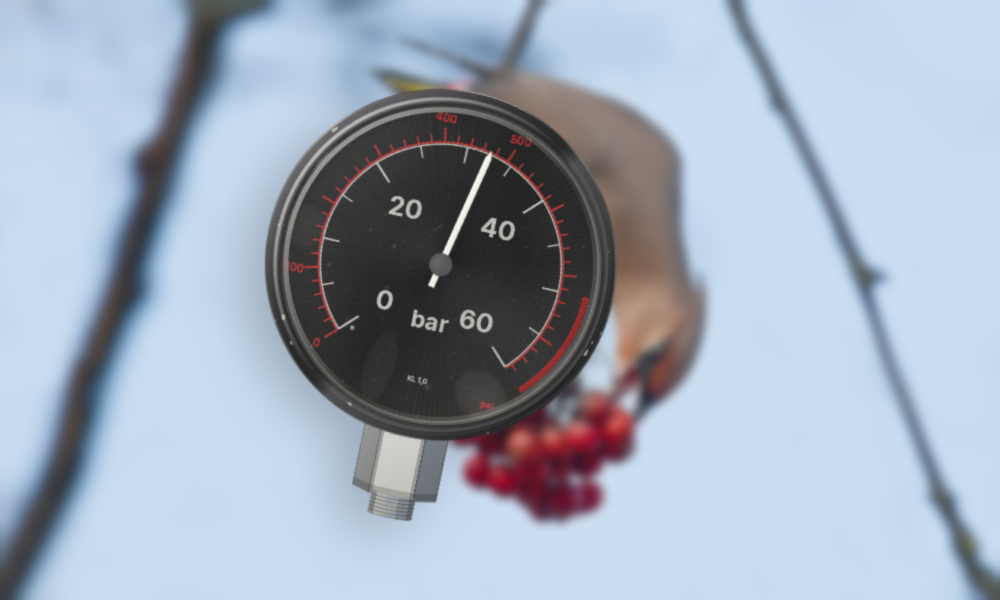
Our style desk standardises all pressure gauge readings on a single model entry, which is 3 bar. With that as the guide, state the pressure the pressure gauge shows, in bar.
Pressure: 32.5 bar
